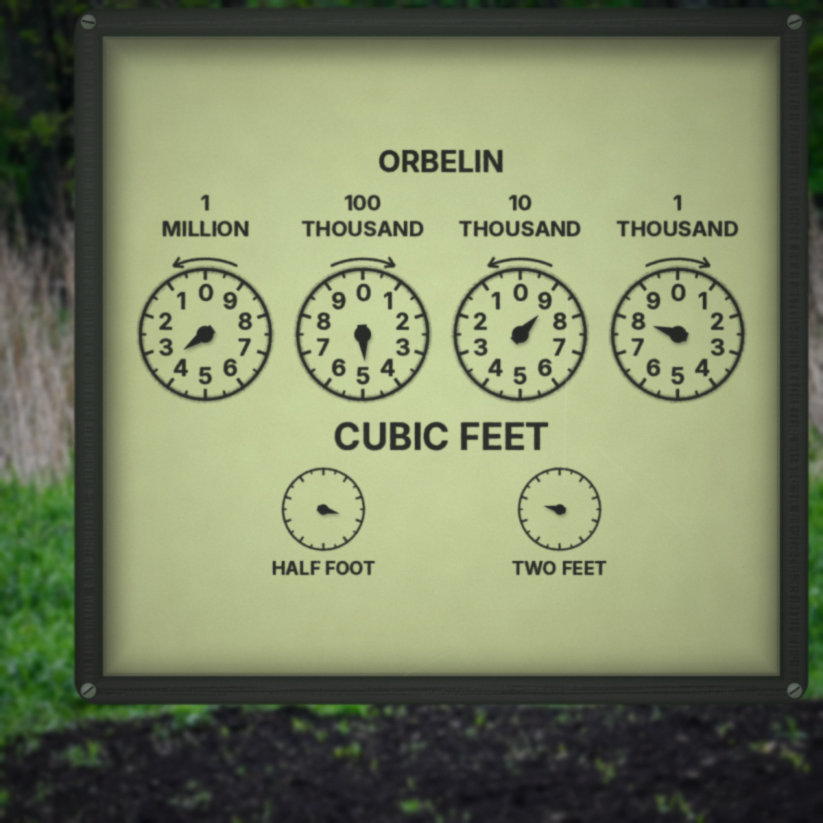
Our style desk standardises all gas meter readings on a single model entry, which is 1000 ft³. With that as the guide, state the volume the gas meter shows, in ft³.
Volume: 348800 ft³
